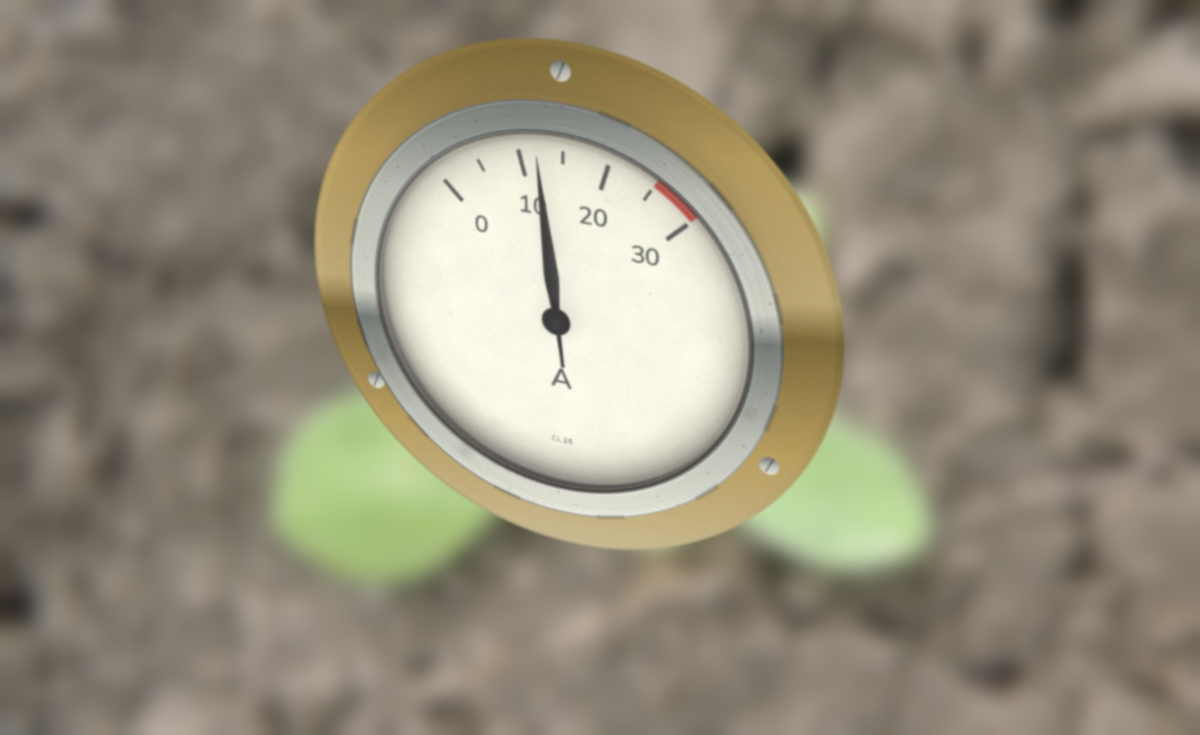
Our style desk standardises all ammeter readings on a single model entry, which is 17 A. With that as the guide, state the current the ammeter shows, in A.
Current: 12.5 A
